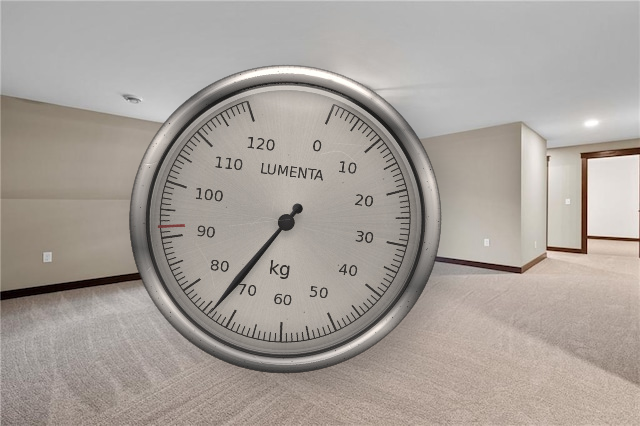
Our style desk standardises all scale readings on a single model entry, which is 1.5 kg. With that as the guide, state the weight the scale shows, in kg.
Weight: 74 kg
